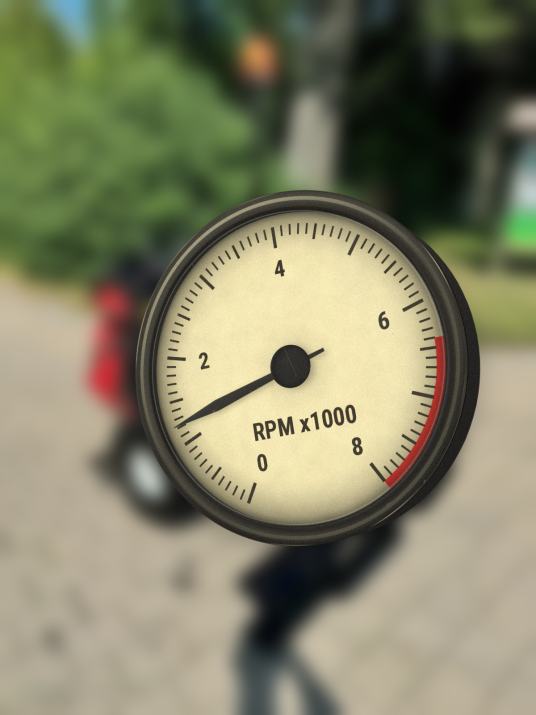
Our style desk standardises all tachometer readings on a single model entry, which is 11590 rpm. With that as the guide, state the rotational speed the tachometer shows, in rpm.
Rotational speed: 1200 rpm
